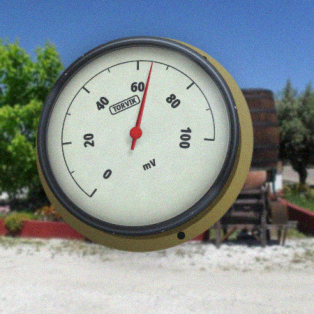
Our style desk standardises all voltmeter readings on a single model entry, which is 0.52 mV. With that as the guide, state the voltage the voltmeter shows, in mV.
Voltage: 65 mV
